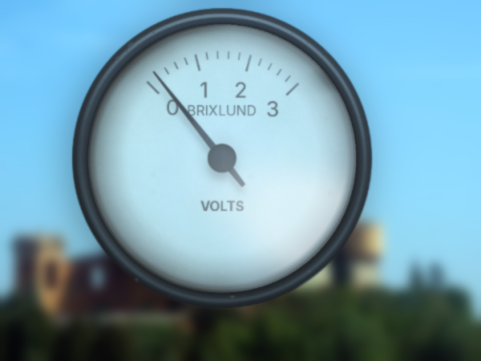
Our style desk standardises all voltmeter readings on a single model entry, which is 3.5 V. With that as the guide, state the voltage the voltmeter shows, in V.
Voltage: 0.2 V
